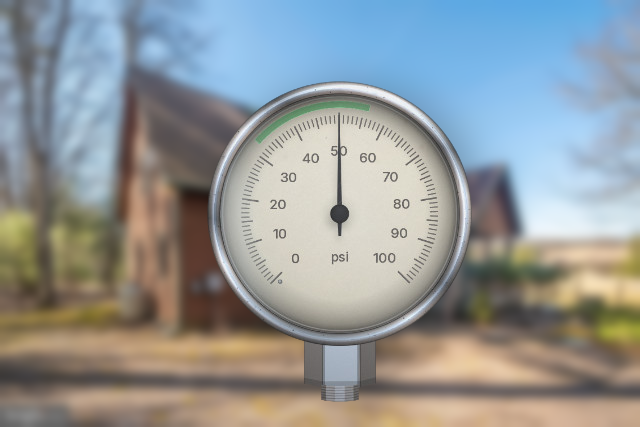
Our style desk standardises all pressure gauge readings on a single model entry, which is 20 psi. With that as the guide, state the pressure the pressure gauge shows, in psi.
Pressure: 50 psi
